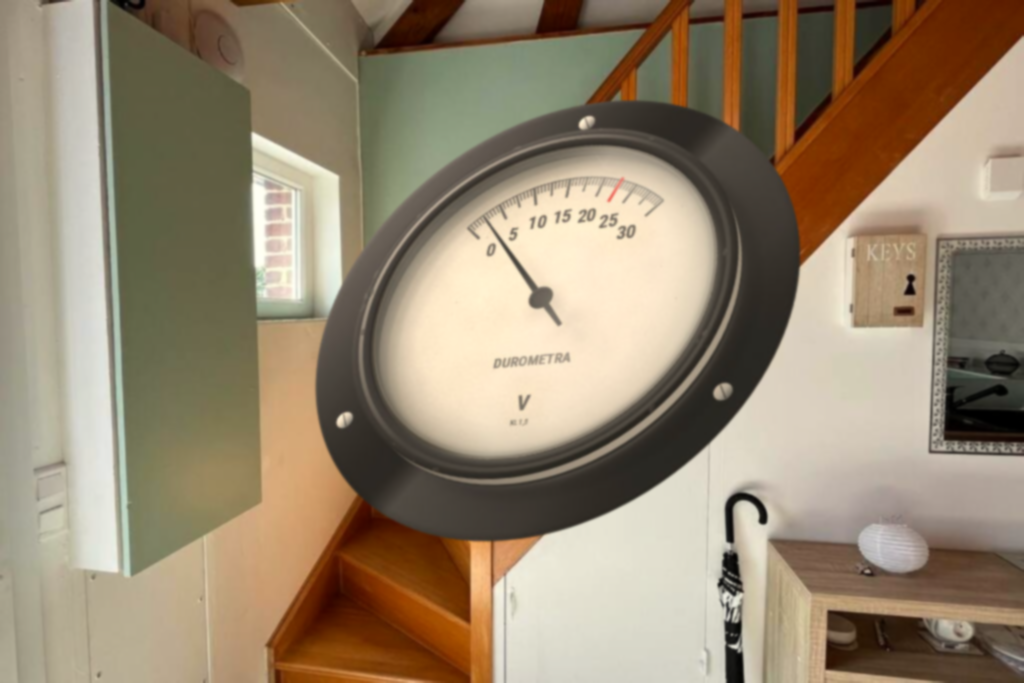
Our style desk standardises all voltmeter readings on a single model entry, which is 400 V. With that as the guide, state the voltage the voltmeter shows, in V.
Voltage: 2.5 V
